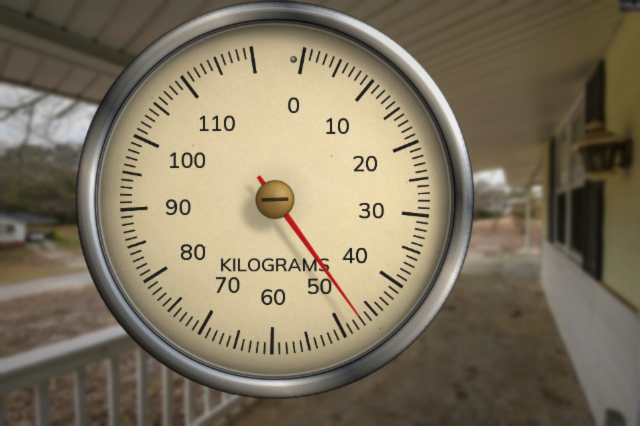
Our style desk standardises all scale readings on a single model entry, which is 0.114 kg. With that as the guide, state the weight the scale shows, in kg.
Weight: 47 kg
